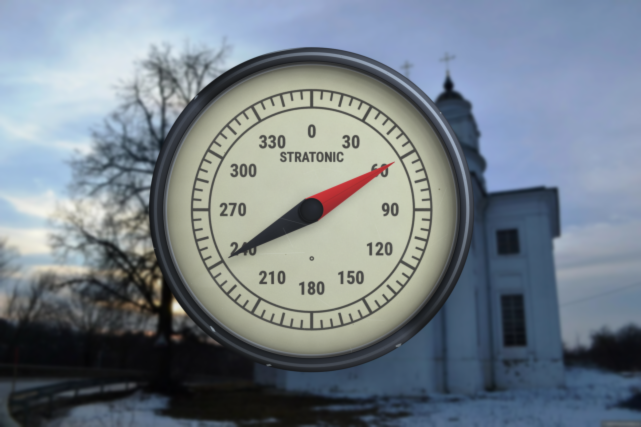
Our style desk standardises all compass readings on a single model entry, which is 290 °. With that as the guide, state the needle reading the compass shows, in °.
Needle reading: 60 °
